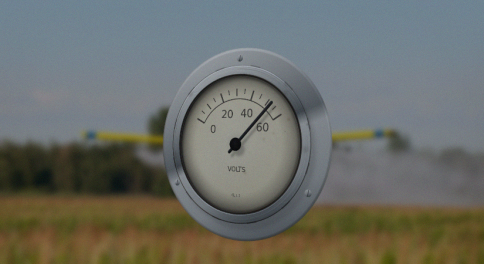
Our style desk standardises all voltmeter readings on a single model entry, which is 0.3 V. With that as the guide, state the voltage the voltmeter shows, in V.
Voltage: 52.5 V
